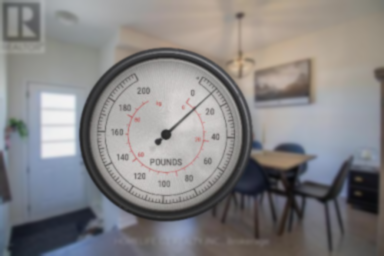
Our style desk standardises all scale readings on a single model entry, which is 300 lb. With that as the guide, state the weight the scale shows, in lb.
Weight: 10 lb
